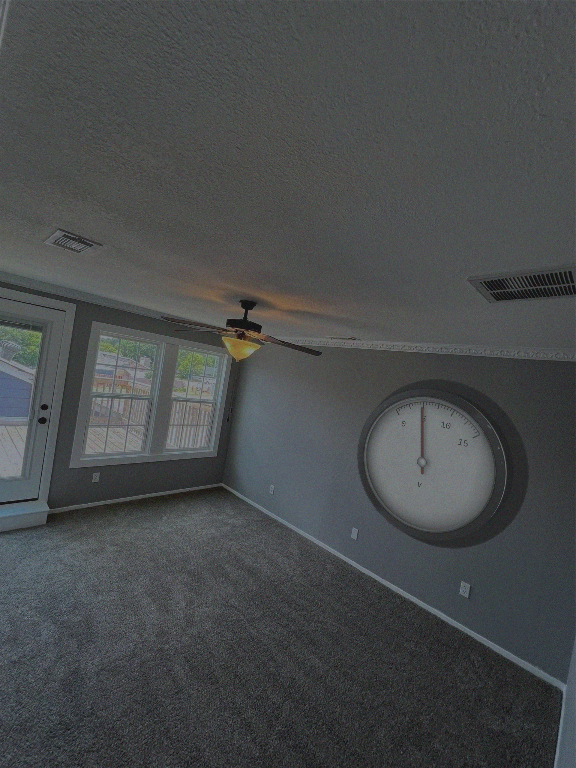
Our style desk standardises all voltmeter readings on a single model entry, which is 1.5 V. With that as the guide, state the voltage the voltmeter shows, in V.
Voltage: 5 V
